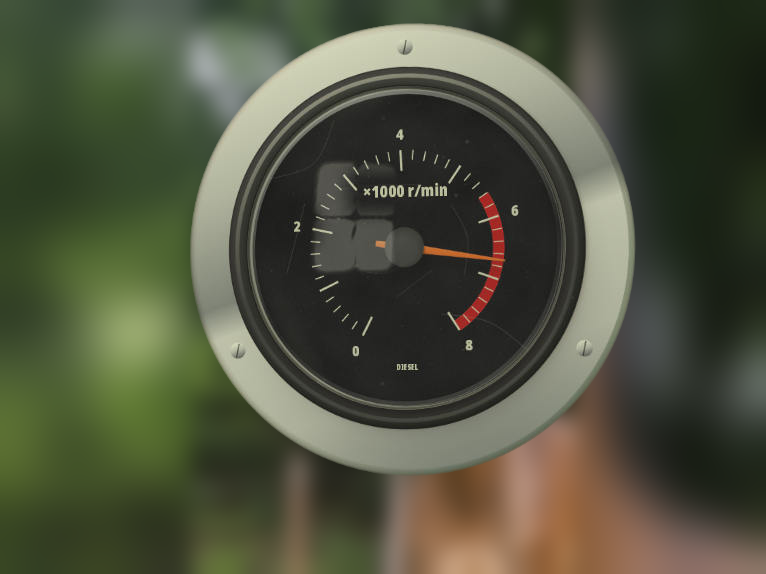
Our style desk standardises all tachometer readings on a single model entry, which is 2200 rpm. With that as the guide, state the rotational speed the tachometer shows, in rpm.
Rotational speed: 6700 rpm
